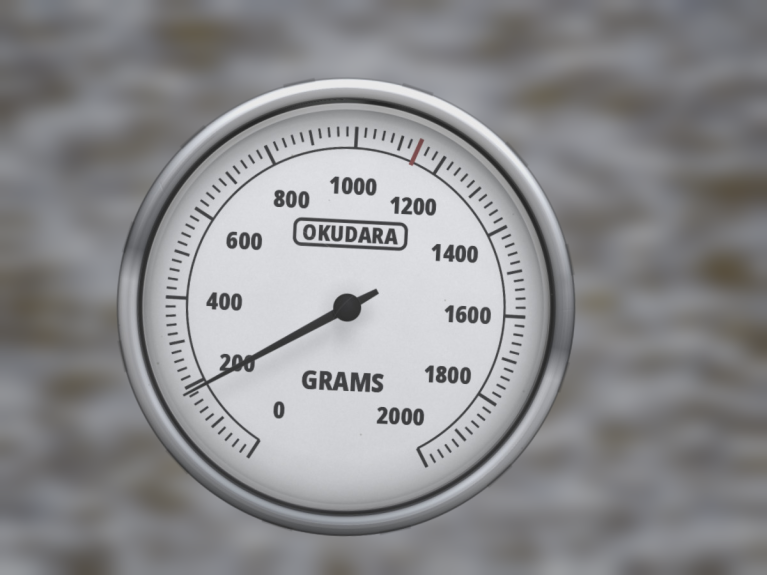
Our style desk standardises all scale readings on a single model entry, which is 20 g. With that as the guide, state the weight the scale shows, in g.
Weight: 190 g
